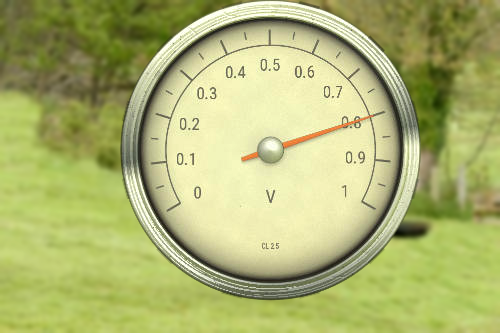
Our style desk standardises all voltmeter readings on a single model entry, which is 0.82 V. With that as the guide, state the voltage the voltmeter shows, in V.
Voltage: 0.8 V
